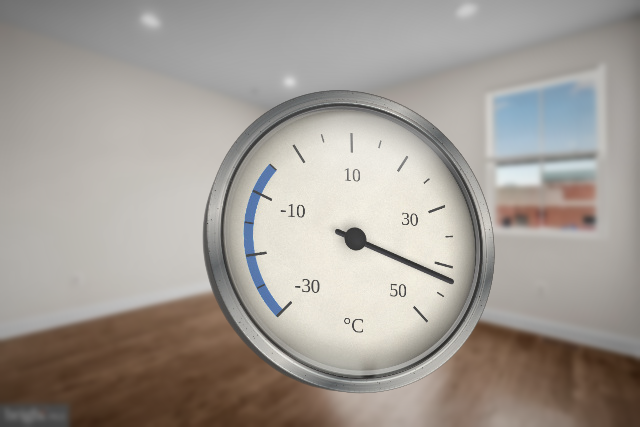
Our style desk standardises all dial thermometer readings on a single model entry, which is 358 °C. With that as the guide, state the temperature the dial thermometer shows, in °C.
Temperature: 42.5 °C
